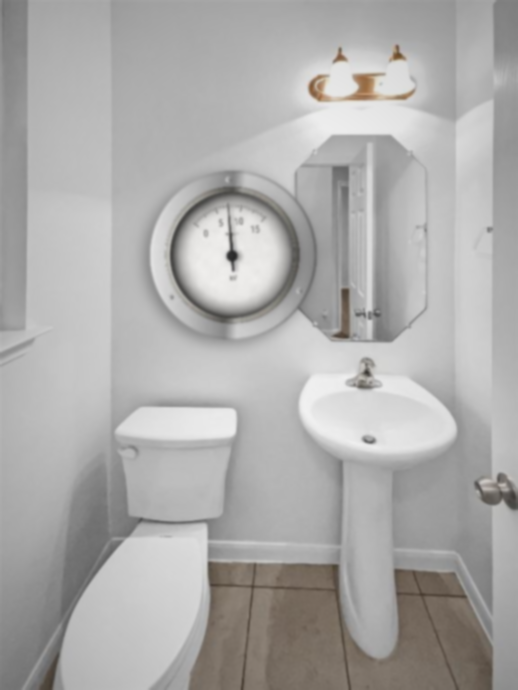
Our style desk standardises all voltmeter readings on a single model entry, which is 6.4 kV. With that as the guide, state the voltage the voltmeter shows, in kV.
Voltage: 7.5 kV
